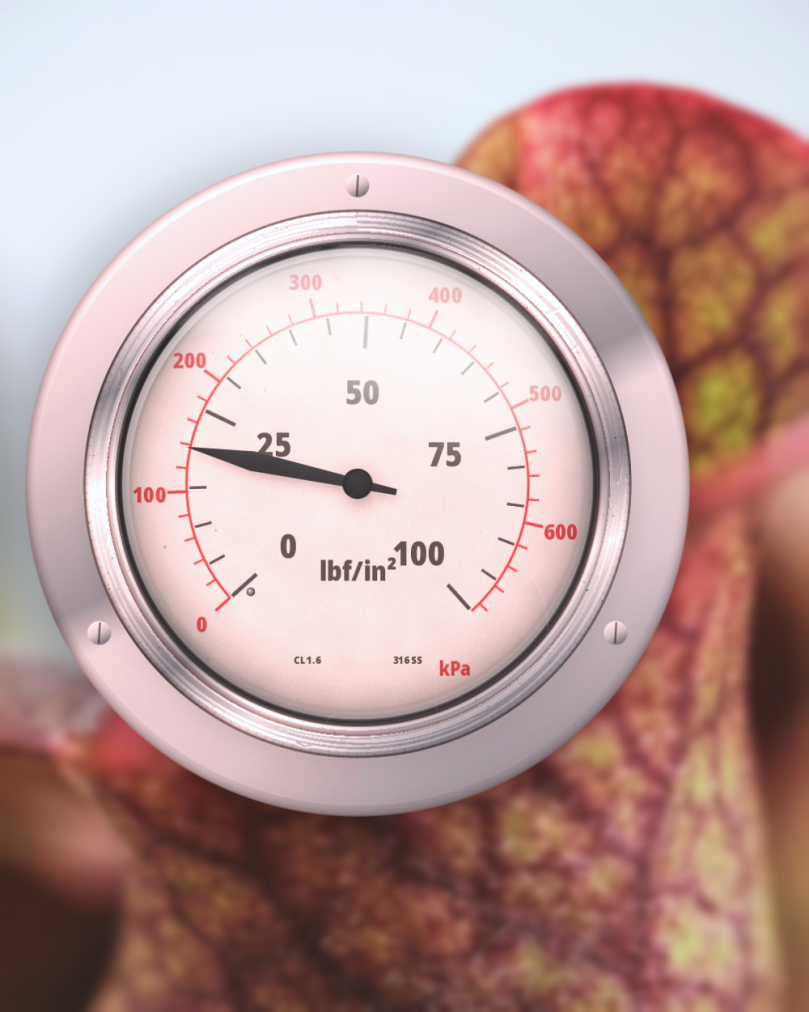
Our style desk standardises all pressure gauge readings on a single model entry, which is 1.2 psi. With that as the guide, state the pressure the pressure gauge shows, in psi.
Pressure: 20 psi
